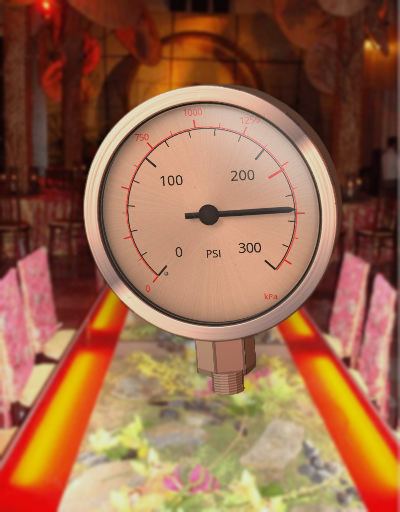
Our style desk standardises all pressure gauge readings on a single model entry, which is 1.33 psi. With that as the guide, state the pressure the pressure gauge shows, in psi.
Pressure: 250 psi
